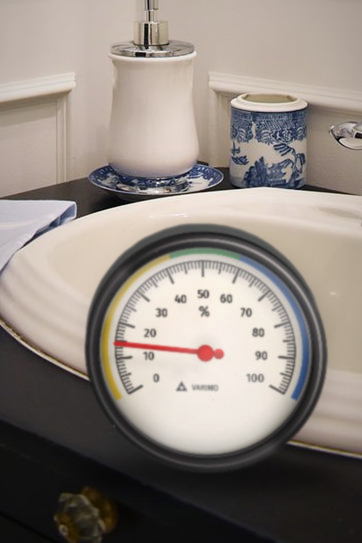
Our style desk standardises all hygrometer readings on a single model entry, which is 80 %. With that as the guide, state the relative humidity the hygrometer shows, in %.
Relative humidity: 15 %
